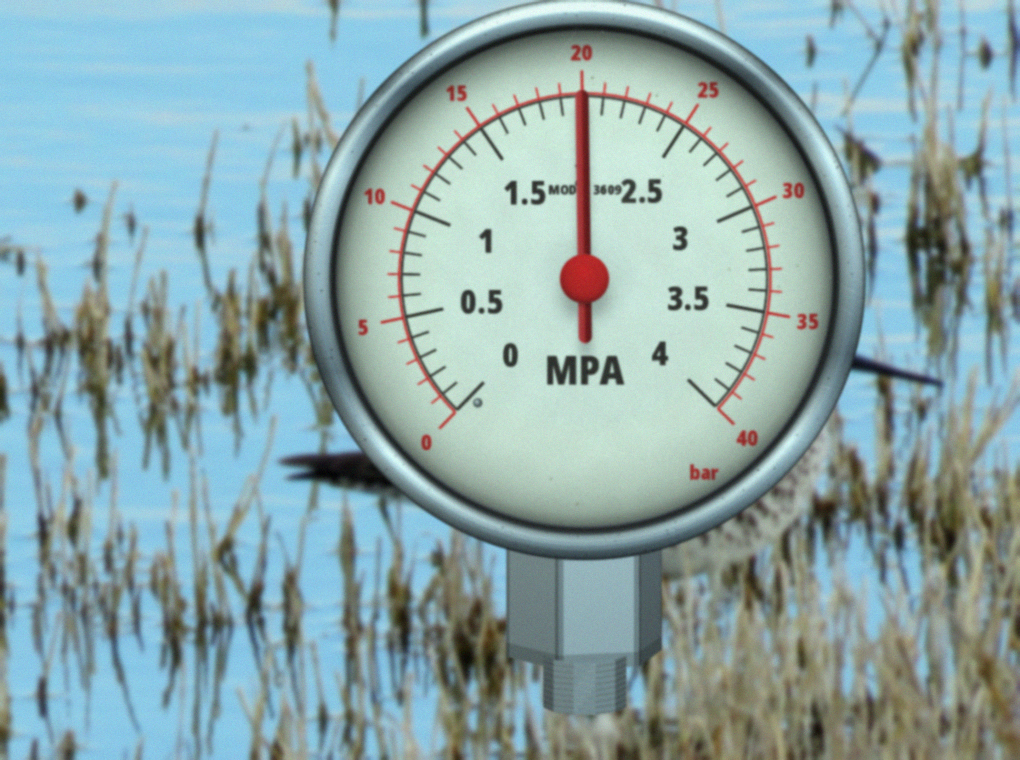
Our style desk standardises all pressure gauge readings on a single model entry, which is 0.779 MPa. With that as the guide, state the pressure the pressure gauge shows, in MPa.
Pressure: 2 MPa
